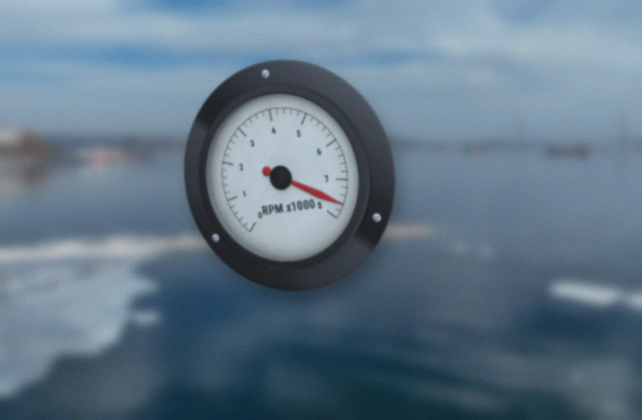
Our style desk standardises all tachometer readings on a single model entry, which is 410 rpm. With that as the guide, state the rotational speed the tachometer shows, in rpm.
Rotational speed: 7600 rpm
